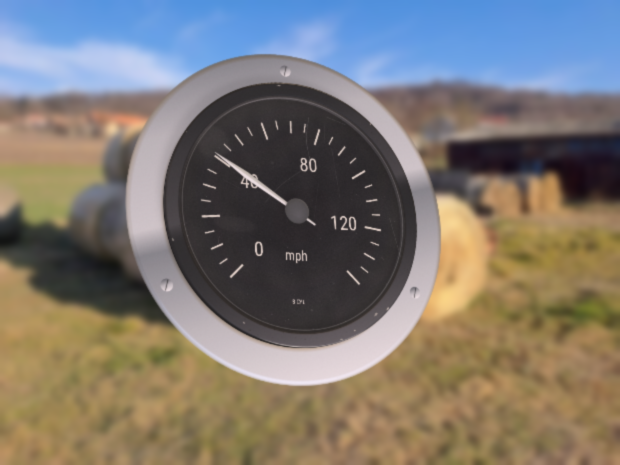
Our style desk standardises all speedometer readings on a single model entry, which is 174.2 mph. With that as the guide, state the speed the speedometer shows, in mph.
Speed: 40 mph
